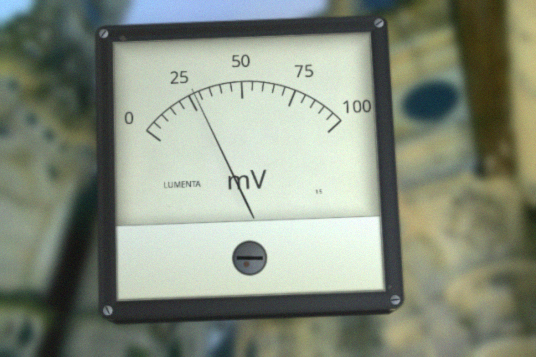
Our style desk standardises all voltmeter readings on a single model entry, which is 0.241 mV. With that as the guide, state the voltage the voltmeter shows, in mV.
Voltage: 27.5 mV
